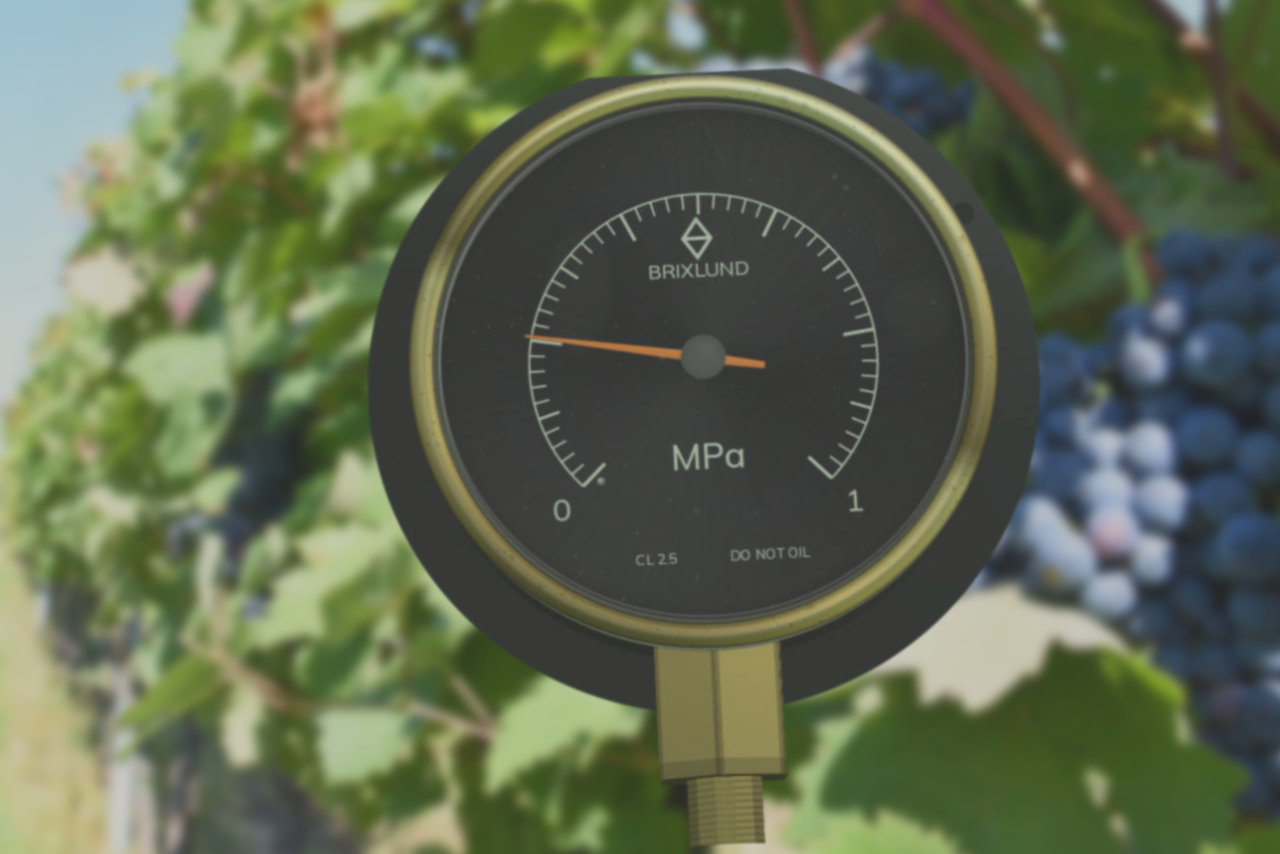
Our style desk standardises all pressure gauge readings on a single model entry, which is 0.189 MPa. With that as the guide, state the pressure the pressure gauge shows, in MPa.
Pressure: 0.2 MPa
